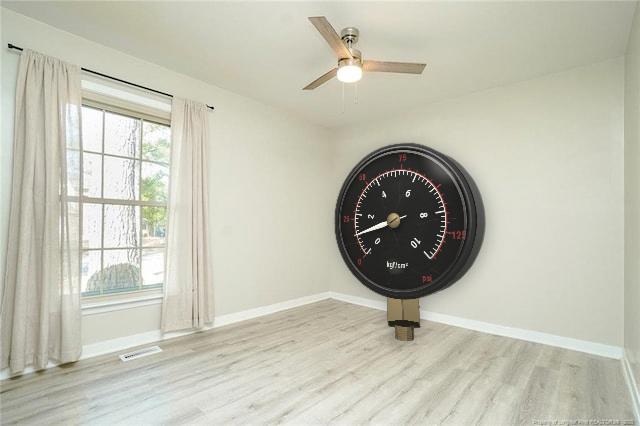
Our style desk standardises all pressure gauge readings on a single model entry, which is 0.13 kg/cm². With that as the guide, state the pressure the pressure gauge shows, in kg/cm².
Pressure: 1 kg/cm²
